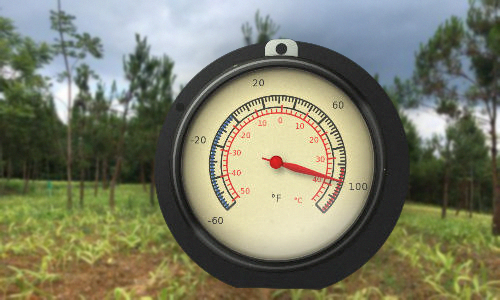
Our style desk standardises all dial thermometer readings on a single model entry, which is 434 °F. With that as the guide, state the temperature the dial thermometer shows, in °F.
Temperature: 100 °F
